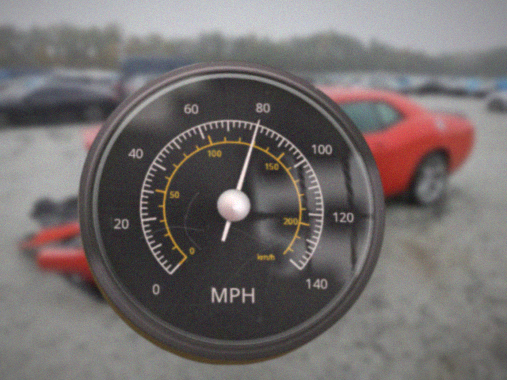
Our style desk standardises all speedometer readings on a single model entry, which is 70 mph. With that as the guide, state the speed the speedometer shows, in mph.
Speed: 80 mph
